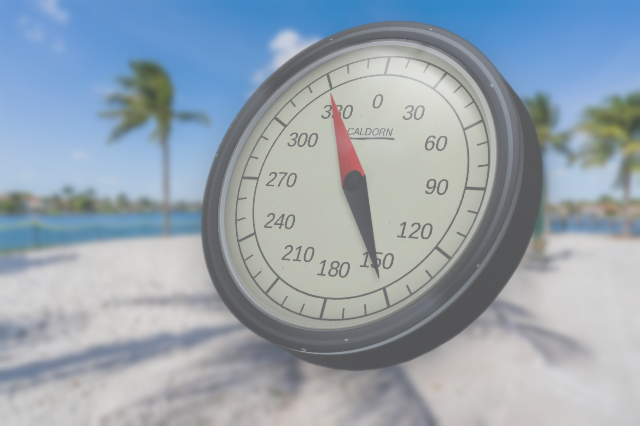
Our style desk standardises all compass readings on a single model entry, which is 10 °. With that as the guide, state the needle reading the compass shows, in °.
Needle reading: 330 °
